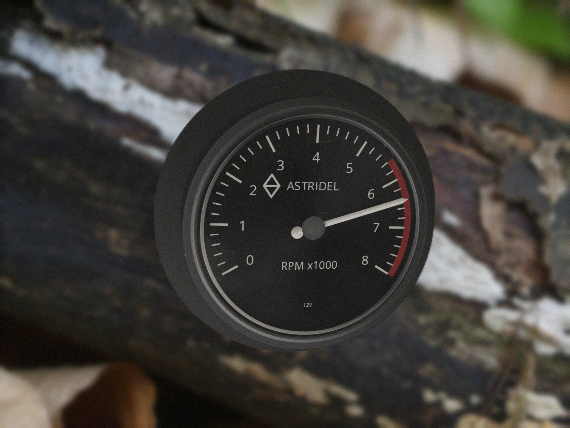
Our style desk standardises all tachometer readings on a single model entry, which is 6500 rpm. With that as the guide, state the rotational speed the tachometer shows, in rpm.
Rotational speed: 6400 rpm
